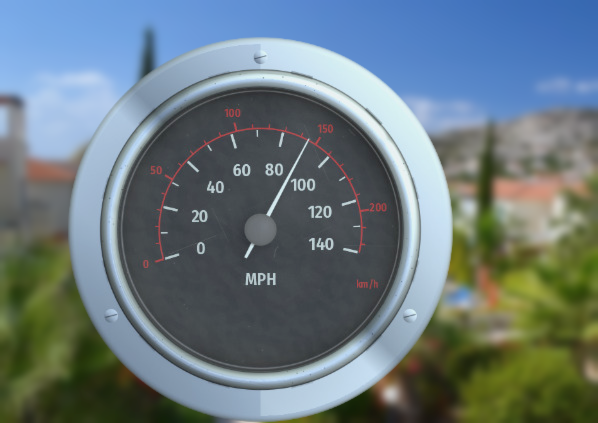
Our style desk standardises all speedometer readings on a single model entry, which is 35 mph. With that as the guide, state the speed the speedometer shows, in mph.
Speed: 90 mph
